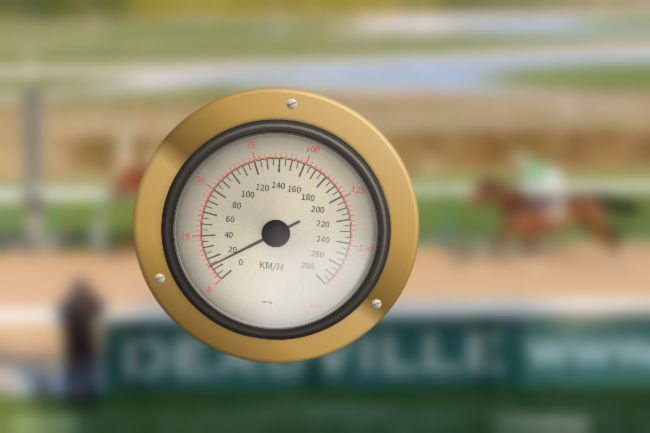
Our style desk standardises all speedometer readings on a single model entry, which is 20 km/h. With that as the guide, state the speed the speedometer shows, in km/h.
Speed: 15 km/h
